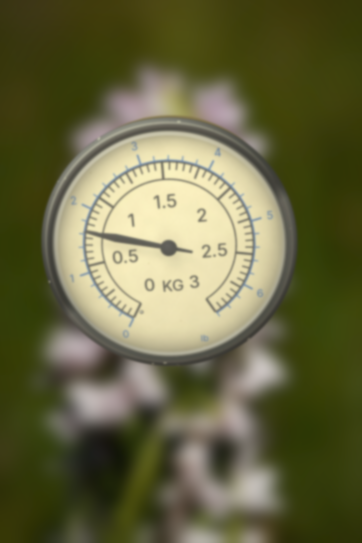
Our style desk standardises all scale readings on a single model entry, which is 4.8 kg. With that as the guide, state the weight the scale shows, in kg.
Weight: 0.75 kg
